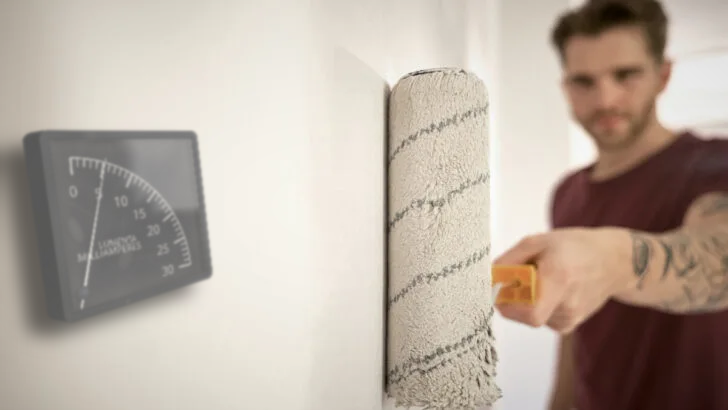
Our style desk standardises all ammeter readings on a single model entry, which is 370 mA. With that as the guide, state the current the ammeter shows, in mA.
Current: 5 mA
